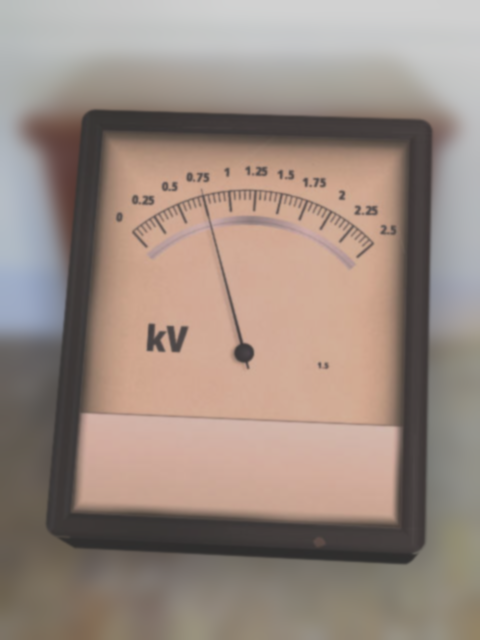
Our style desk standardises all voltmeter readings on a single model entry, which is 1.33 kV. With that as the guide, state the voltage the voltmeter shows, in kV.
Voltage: 0.75 kV
